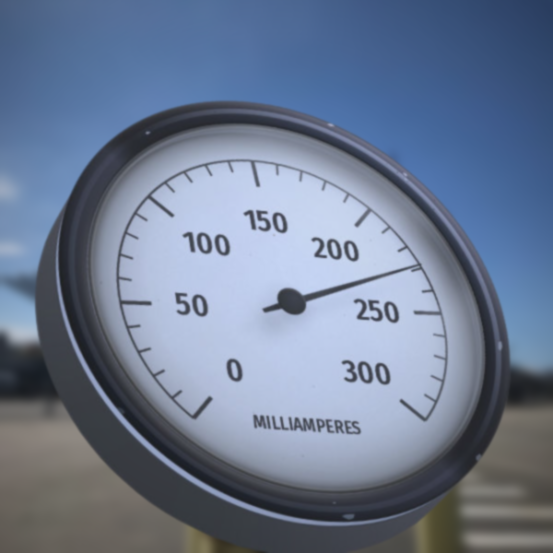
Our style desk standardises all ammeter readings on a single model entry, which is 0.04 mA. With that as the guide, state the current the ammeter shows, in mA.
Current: 230 mA
